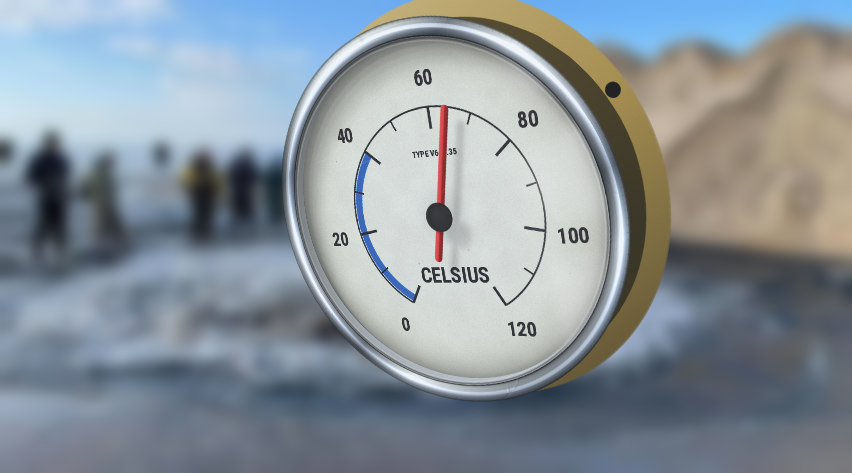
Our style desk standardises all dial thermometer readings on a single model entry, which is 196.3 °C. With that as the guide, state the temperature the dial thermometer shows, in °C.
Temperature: 65 °C
